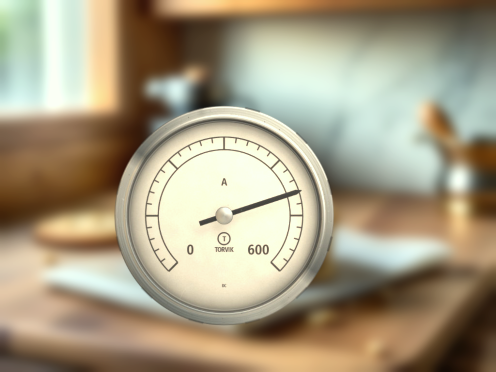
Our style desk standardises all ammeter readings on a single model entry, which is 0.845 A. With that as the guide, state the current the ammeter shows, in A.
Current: 460 A
